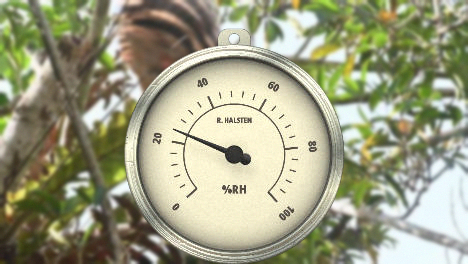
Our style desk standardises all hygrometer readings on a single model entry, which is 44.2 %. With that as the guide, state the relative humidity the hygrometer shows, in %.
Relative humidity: 24 %
